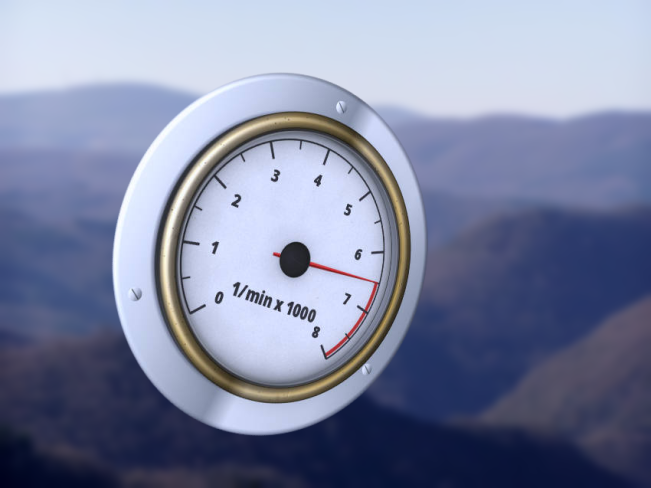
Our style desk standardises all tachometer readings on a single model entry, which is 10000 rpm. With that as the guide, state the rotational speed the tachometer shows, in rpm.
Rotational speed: 6500 rpm
